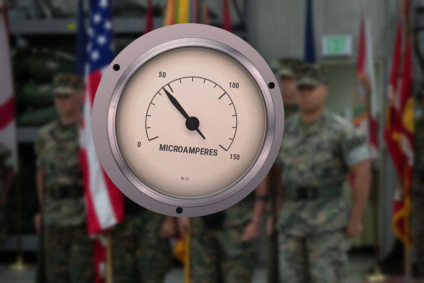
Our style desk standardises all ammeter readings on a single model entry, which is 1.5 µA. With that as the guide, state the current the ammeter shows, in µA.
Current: 45 µA
